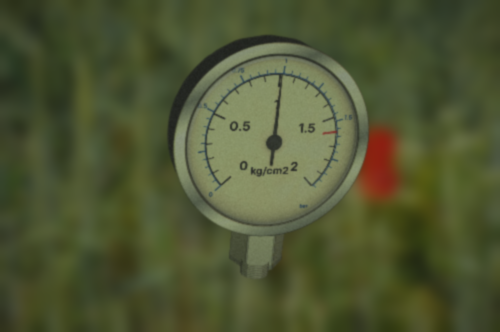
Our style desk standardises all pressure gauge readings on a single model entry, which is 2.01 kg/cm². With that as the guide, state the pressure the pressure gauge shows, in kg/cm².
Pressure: 1 kg/cm²
